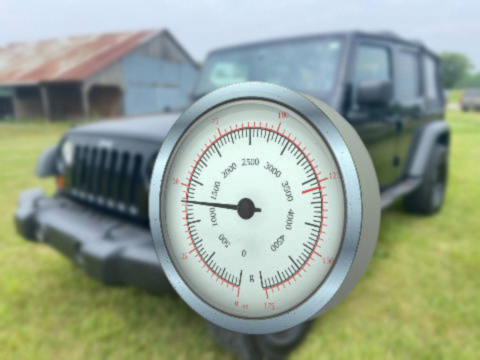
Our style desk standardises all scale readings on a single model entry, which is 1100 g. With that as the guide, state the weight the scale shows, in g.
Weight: 1250 g
